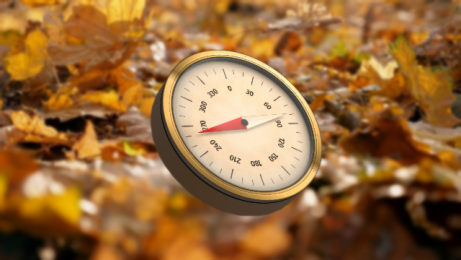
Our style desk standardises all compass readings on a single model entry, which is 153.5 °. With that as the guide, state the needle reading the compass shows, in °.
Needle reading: 260 °
